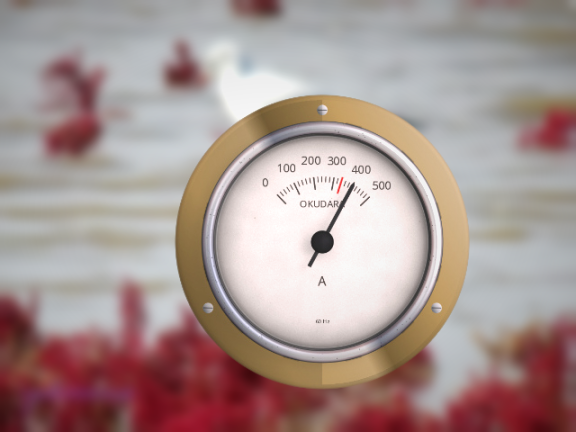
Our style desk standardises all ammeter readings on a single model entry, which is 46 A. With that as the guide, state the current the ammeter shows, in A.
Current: 400 A
